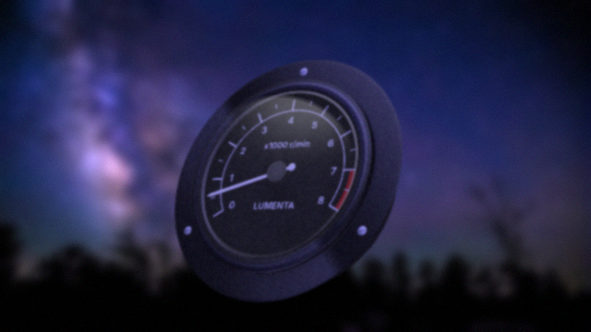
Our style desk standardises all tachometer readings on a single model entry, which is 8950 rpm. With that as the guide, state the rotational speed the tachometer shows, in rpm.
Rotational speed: 500 rpm
